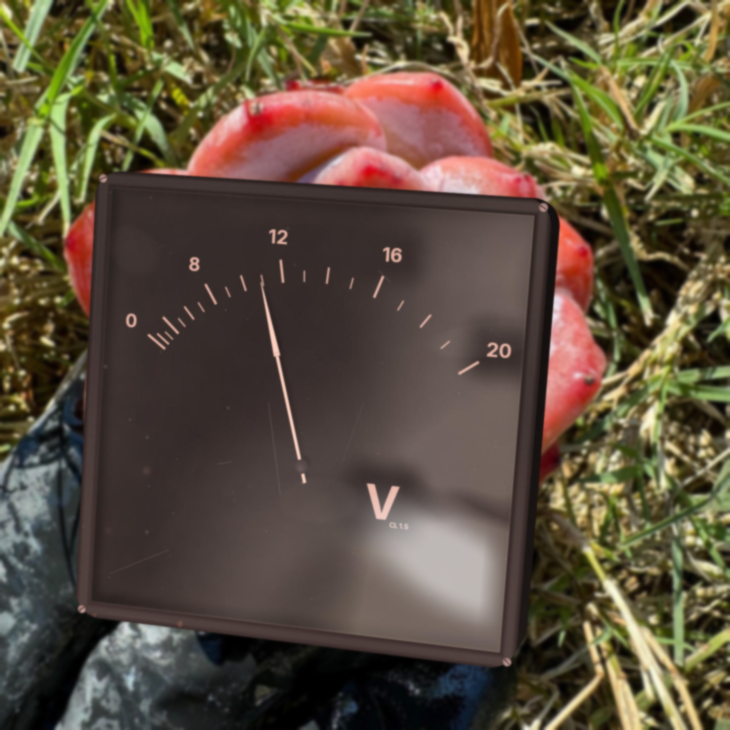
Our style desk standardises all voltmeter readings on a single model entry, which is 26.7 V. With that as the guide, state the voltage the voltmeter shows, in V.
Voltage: 11 V
